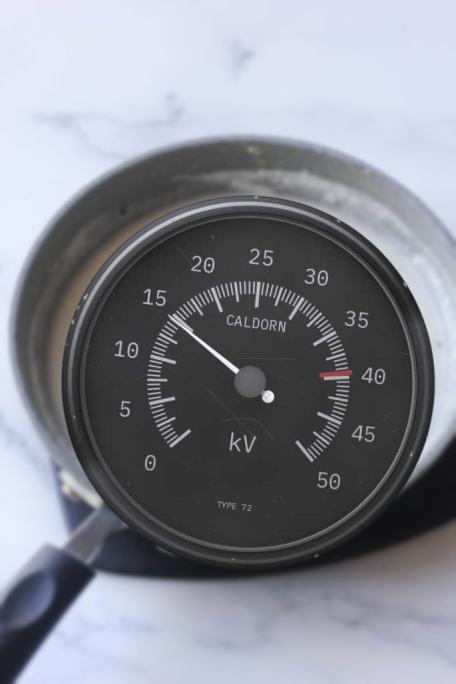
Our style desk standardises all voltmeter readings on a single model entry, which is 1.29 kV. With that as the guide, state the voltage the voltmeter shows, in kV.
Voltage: 14.5 kV
